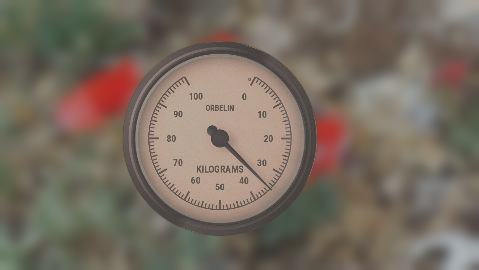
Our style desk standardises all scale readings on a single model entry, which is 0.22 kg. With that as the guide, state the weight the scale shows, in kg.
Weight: 35 kg
